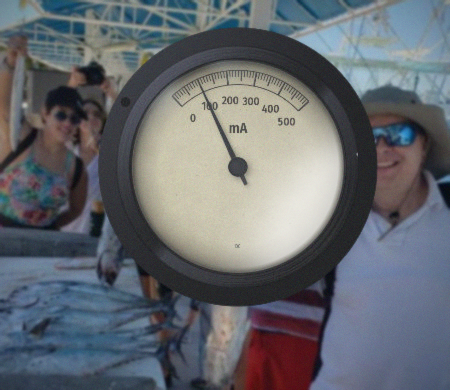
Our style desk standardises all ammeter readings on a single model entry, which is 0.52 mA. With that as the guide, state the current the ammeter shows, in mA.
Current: 100 mA
